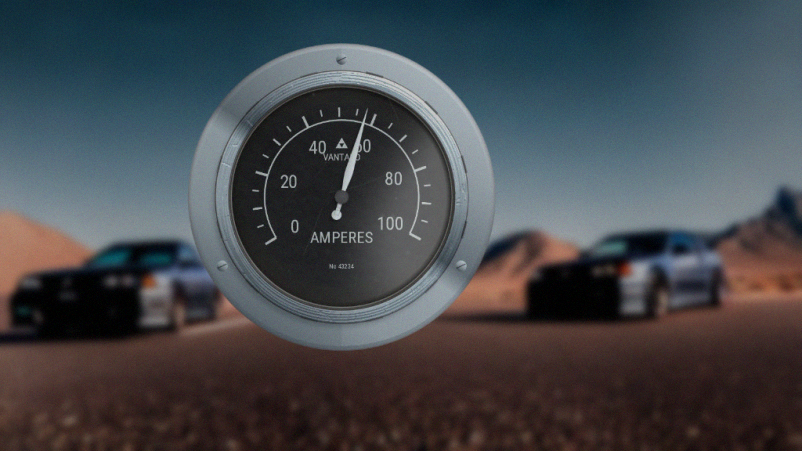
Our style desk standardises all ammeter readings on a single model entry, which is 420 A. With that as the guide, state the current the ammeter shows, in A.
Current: 57.5 A
